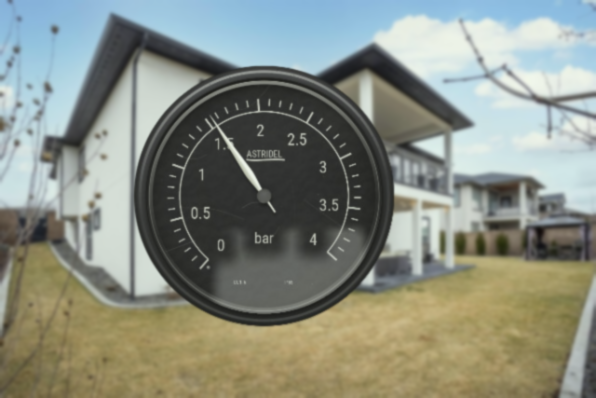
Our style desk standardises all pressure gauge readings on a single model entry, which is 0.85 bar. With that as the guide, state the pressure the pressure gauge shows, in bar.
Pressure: 1.55 bar
